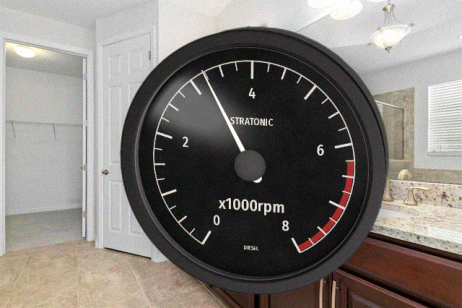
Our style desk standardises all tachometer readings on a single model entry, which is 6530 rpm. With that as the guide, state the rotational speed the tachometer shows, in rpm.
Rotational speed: 3250 rpm
